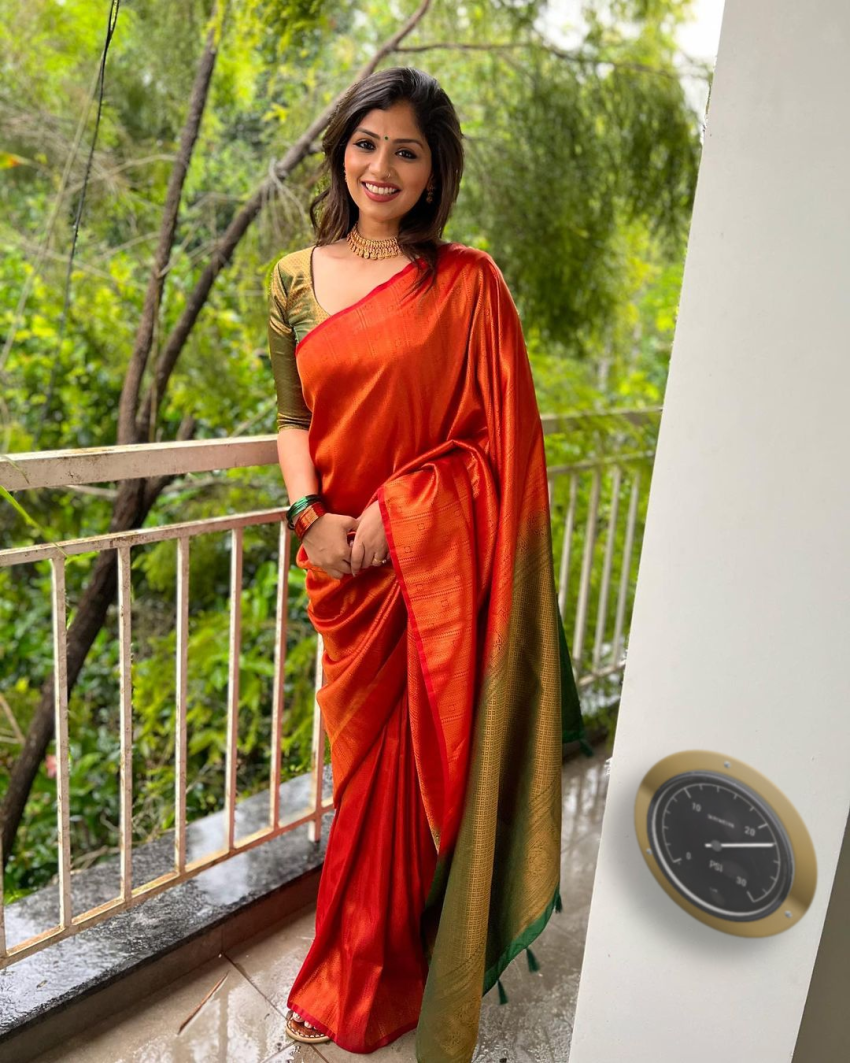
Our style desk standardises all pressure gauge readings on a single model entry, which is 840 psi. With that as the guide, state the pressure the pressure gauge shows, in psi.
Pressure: 22 psi
